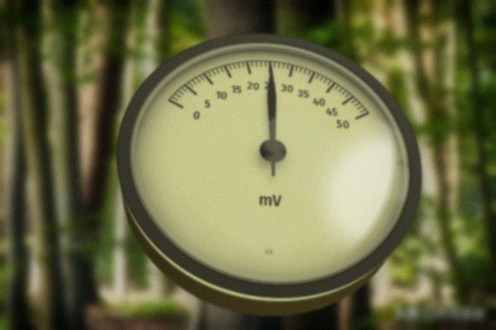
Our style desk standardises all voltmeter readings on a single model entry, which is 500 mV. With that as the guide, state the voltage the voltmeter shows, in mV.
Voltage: 25 mV
